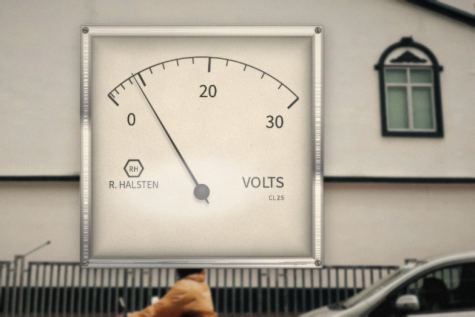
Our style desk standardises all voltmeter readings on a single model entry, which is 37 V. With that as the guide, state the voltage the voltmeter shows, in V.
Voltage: 9 V
